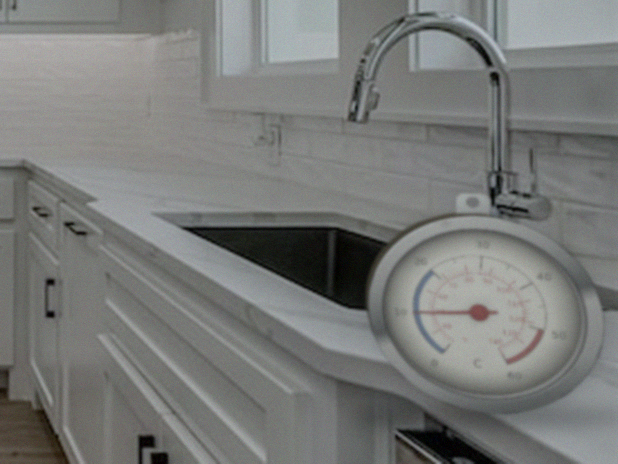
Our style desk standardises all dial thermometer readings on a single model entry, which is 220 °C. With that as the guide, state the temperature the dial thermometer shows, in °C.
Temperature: 10 °C
